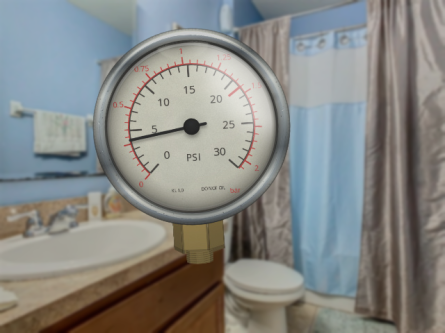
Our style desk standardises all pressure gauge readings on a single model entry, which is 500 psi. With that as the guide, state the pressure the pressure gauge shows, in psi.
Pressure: 4 psi
